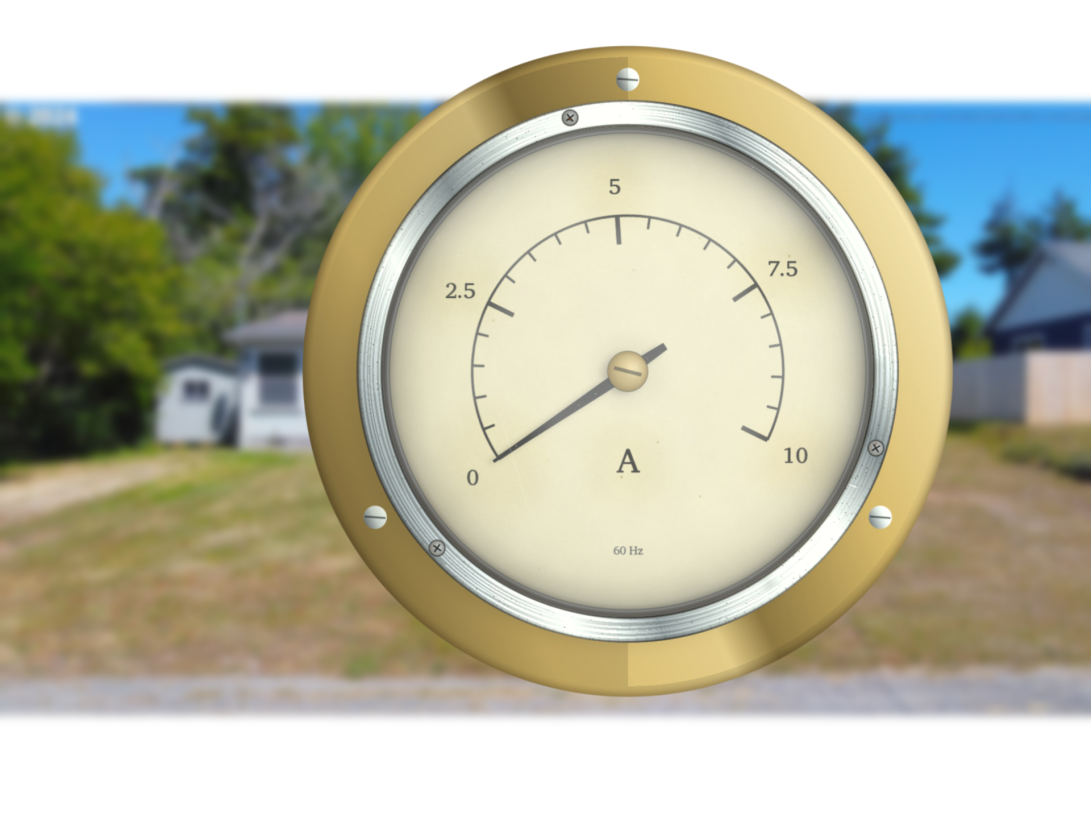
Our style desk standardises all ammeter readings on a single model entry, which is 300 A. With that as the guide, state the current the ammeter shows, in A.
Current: 0 A
